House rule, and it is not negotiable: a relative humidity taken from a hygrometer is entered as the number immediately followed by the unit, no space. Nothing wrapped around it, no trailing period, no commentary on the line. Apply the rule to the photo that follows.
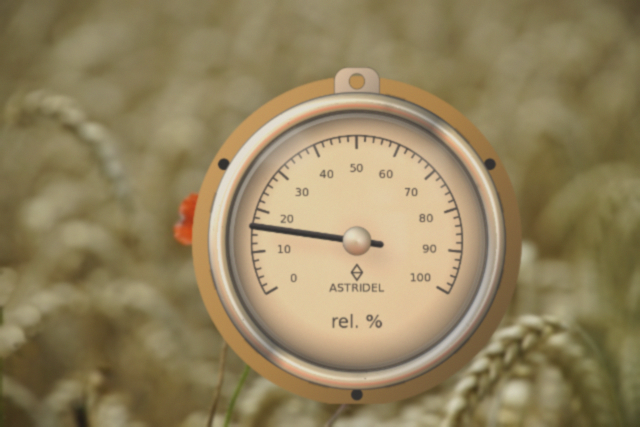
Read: 16%
